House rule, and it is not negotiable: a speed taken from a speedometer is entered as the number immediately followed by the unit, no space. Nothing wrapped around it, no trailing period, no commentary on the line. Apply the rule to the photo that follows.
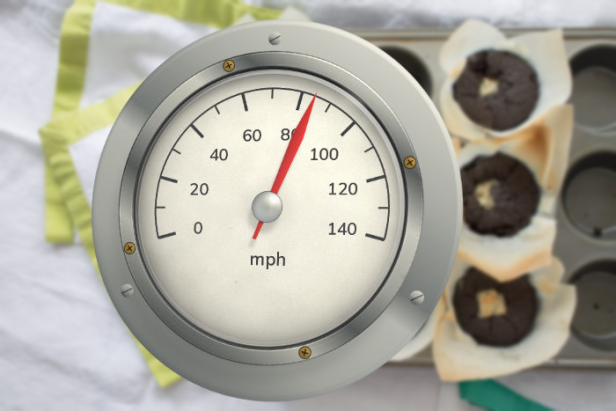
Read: 85mph
